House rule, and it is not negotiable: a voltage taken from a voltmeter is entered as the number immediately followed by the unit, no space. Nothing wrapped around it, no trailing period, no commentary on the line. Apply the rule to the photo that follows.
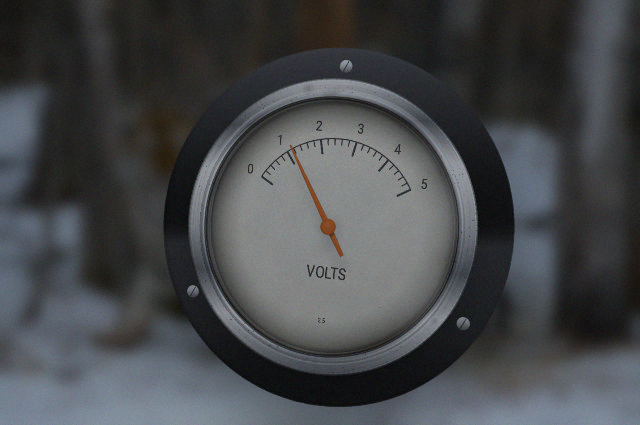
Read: 1.2V
